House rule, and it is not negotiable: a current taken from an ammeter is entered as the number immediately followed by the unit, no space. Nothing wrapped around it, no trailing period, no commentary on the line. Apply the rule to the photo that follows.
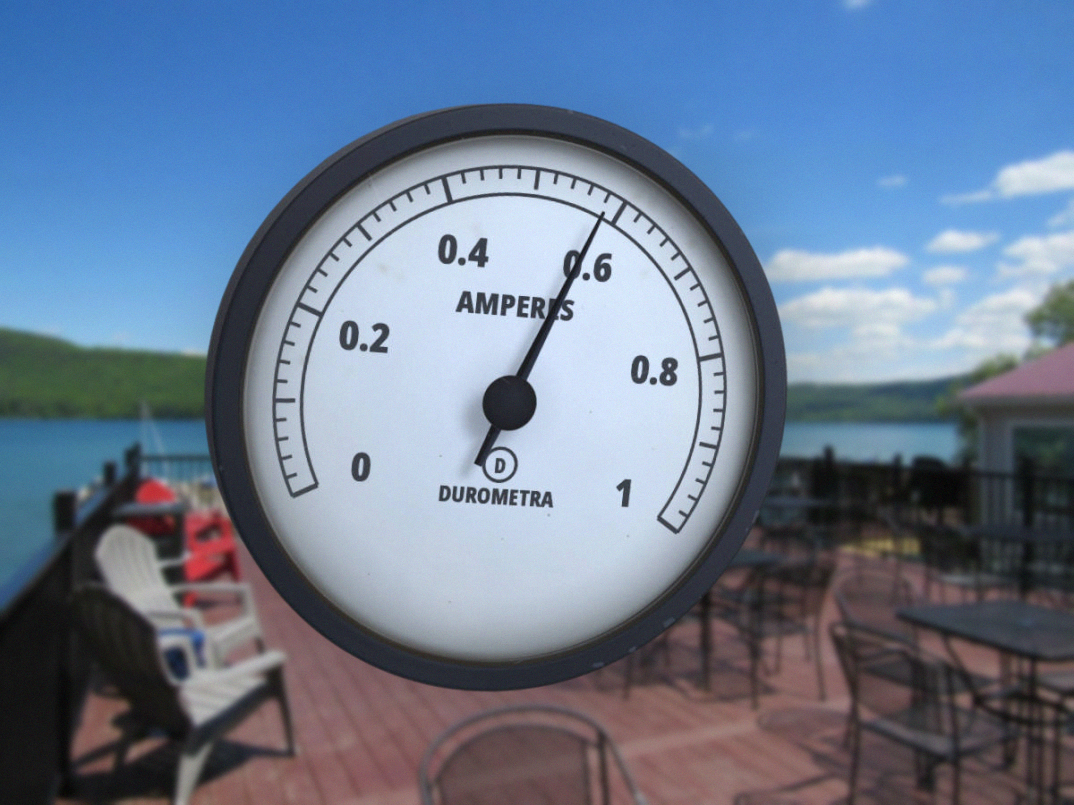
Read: 0.58A
